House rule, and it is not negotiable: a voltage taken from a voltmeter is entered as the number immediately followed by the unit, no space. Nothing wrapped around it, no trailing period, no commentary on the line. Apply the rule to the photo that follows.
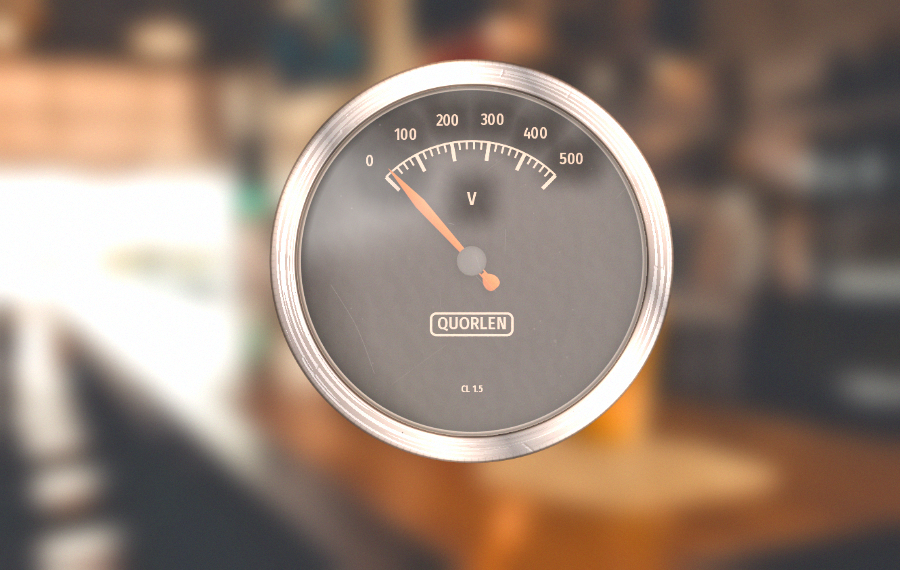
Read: 20V
